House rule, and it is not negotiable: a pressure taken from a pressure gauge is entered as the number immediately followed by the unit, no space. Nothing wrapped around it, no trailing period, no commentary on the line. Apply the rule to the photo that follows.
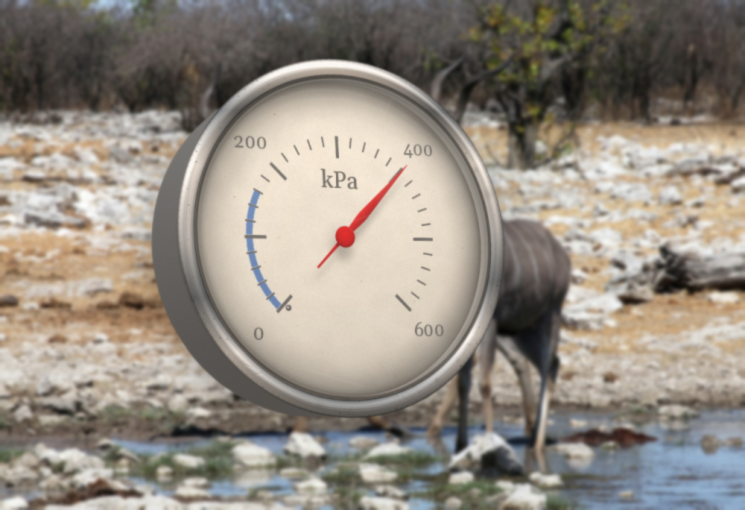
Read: 400kPa
